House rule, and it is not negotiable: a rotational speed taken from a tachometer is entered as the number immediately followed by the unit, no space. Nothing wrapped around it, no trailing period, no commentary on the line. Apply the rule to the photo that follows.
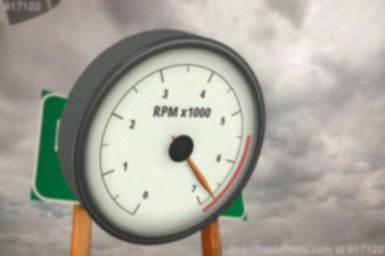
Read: 6750rpm
